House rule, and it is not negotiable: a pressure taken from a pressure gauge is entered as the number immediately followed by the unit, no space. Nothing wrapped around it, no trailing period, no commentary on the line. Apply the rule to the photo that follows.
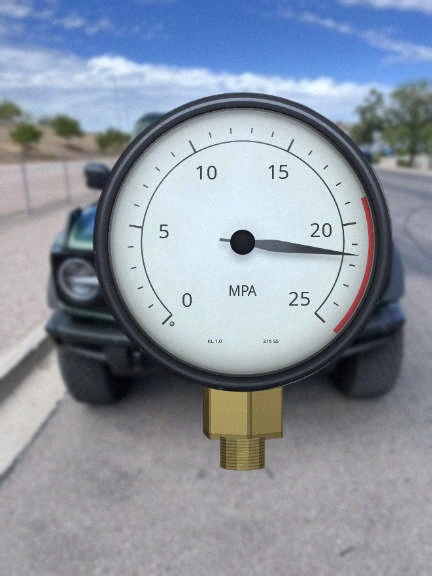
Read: 21.5MPa
